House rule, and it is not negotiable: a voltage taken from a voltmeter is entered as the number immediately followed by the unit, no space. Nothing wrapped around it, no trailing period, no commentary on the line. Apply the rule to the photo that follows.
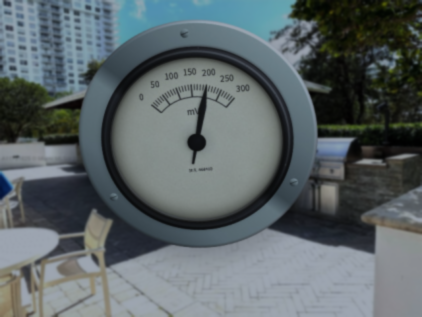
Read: 200mV
